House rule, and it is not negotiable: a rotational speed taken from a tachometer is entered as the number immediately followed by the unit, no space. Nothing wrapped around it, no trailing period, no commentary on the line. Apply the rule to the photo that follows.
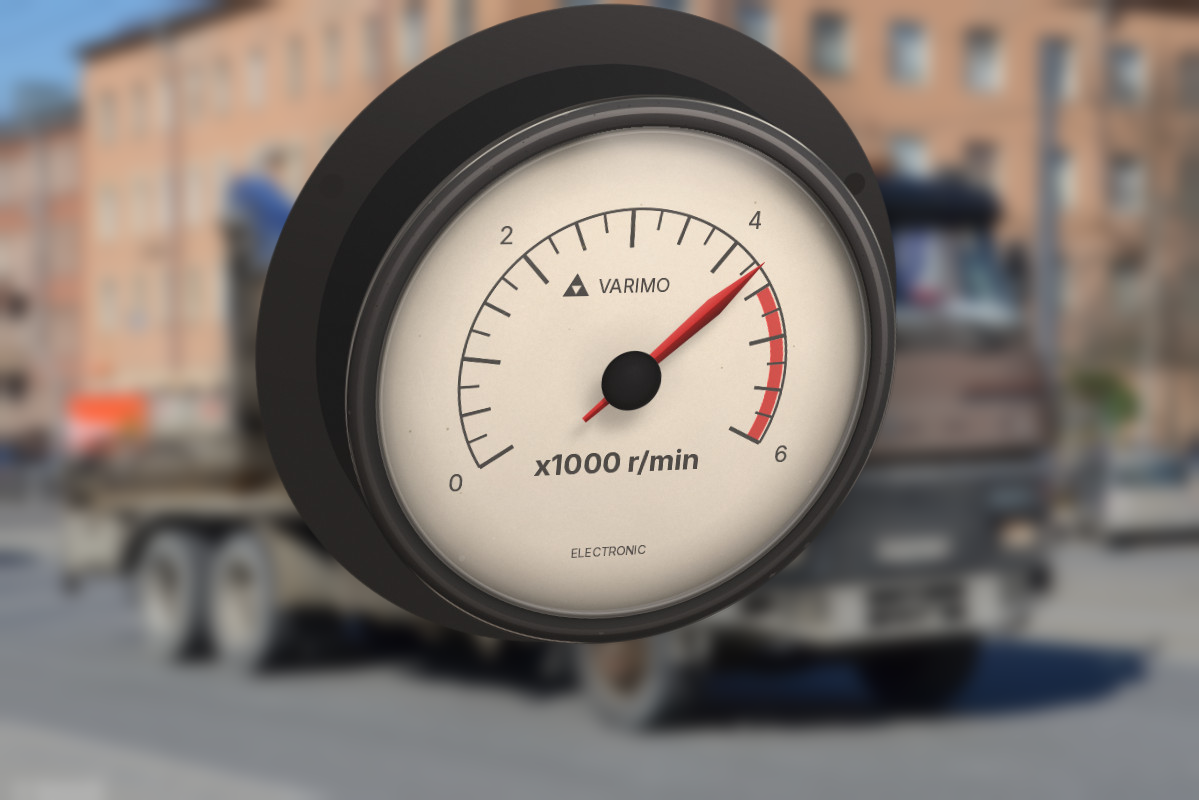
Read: 4250rpm
